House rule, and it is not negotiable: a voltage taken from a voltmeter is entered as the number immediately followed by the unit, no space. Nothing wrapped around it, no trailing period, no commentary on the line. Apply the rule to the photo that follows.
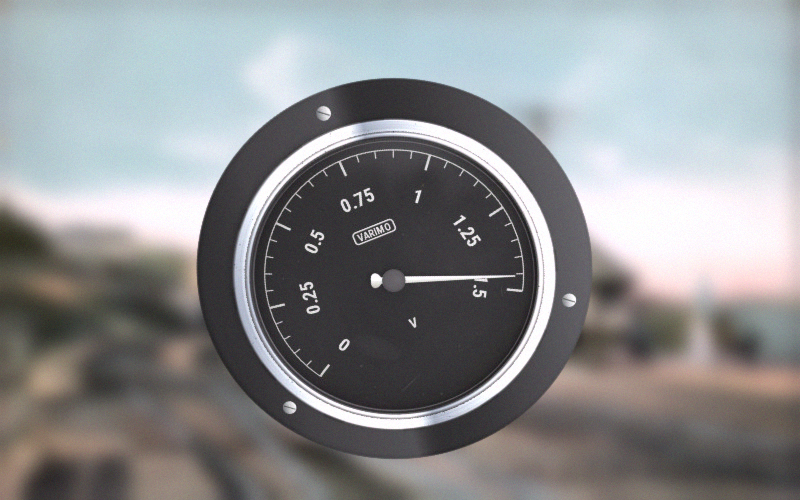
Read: 1.45V
